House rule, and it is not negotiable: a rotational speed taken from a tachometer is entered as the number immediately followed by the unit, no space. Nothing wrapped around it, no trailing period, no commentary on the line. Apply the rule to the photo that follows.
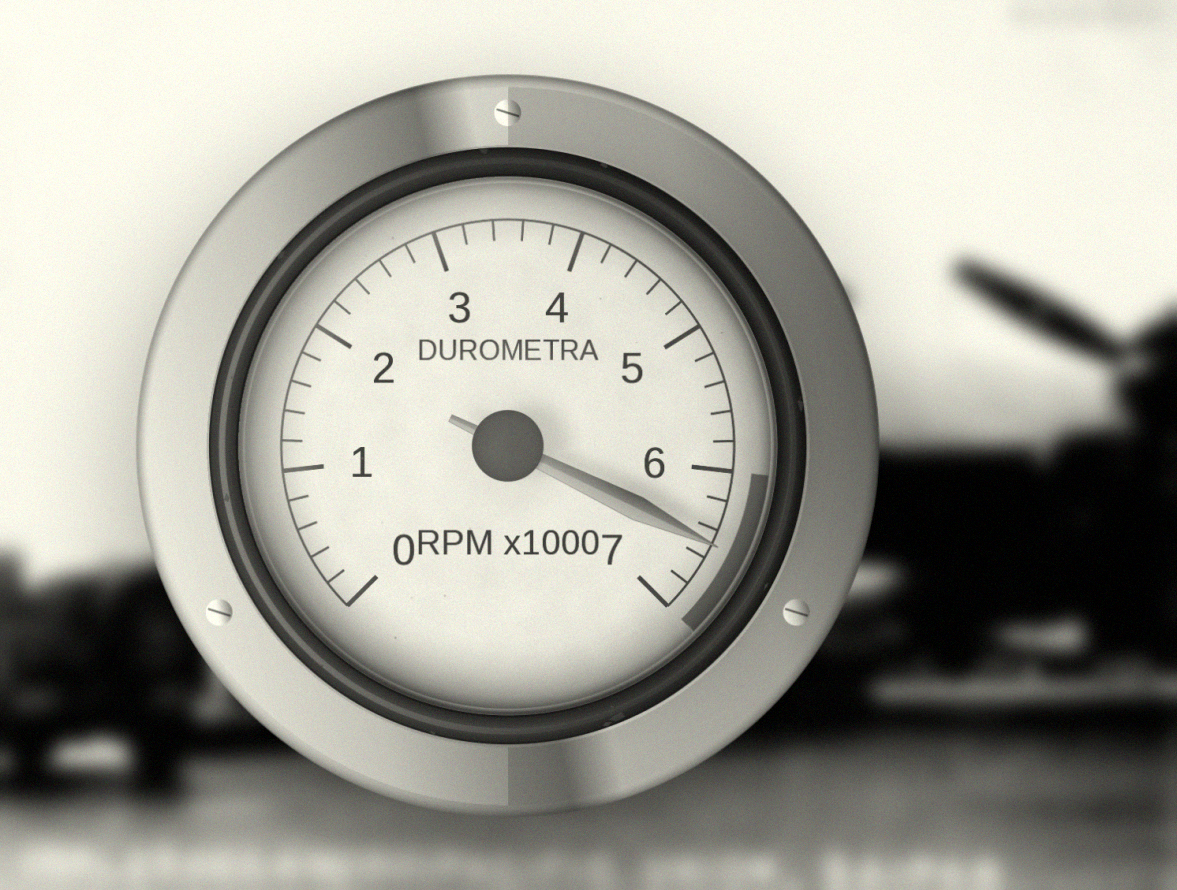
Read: 6500rpm
